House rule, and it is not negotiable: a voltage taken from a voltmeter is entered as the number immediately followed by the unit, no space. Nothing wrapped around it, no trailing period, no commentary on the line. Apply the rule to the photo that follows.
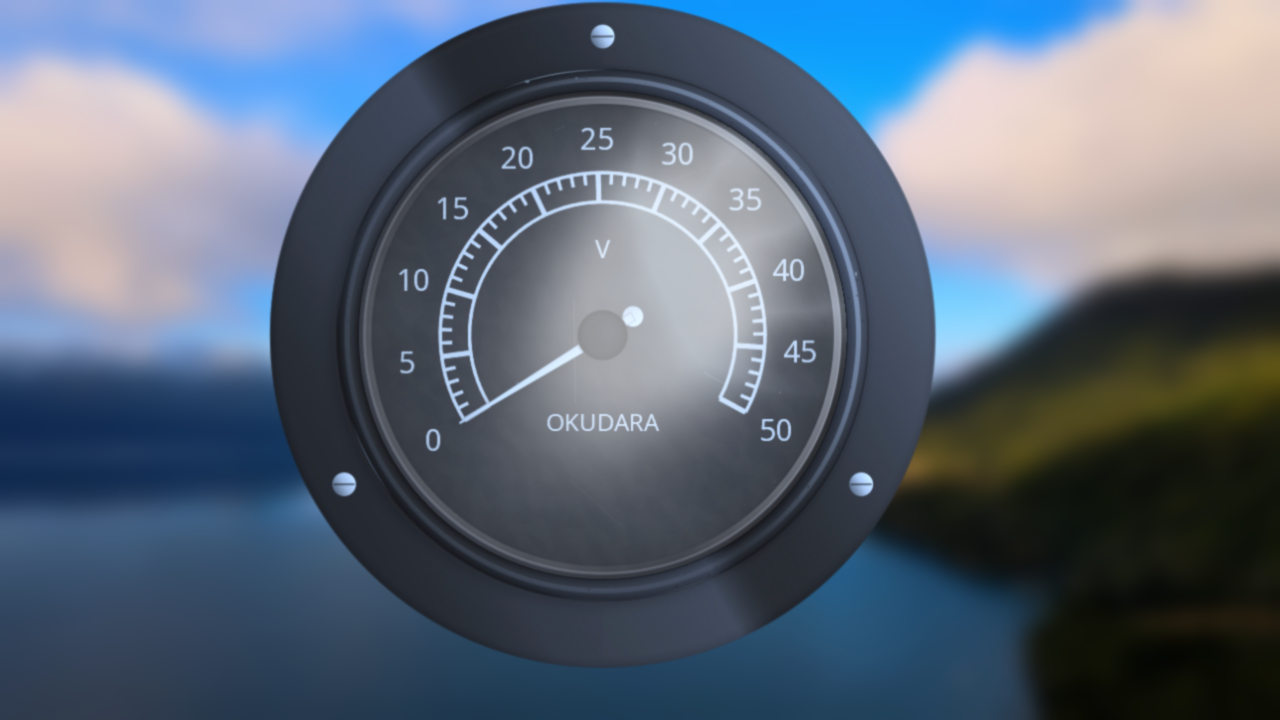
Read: 0V
